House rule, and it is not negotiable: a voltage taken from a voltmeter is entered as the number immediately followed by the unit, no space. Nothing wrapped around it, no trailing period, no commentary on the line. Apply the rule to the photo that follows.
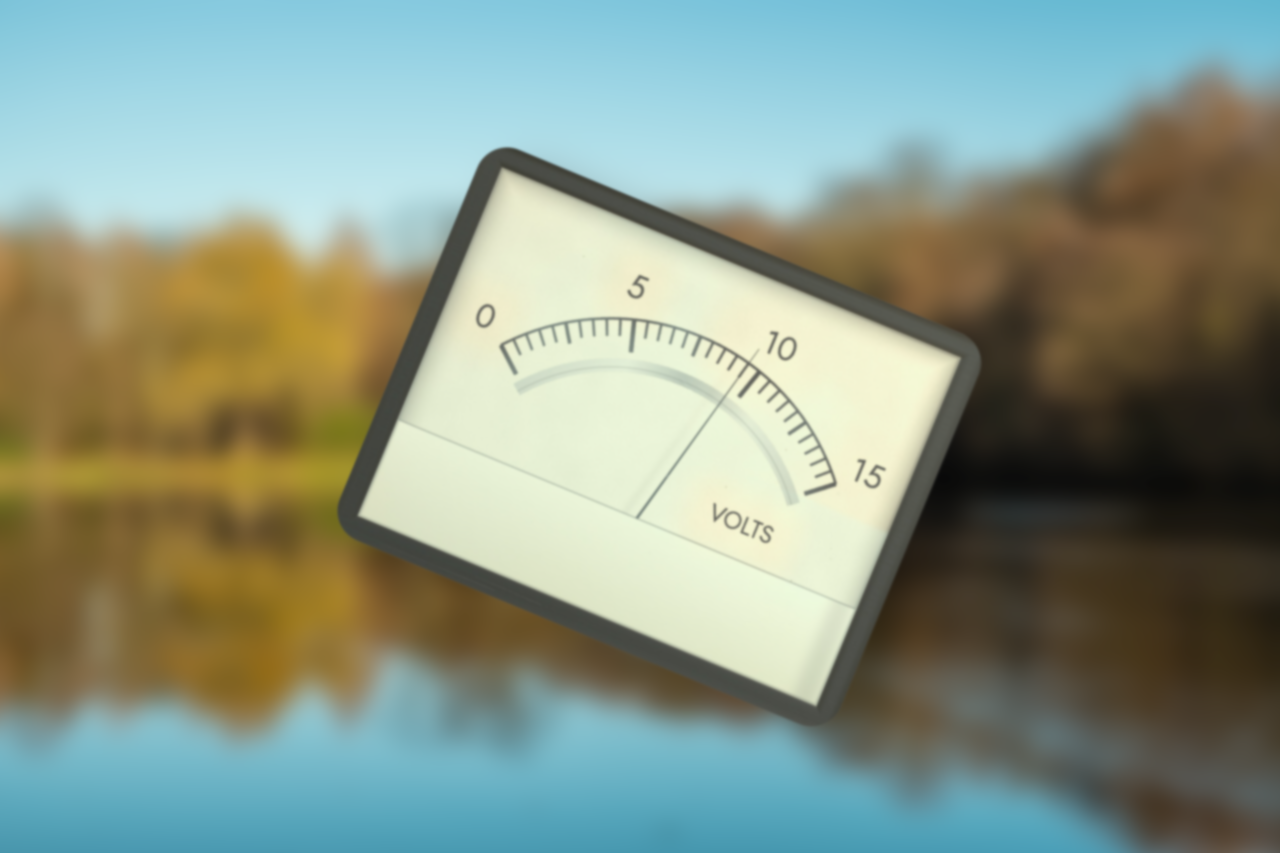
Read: 9.5V
